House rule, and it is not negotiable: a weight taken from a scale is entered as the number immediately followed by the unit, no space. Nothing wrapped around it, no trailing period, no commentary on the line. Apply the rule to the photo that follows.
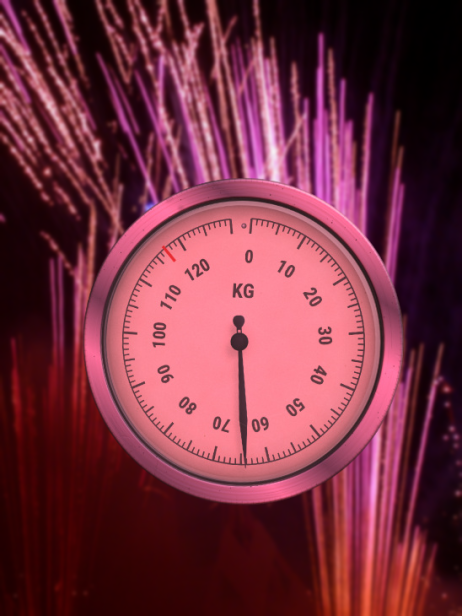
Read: 64kg
